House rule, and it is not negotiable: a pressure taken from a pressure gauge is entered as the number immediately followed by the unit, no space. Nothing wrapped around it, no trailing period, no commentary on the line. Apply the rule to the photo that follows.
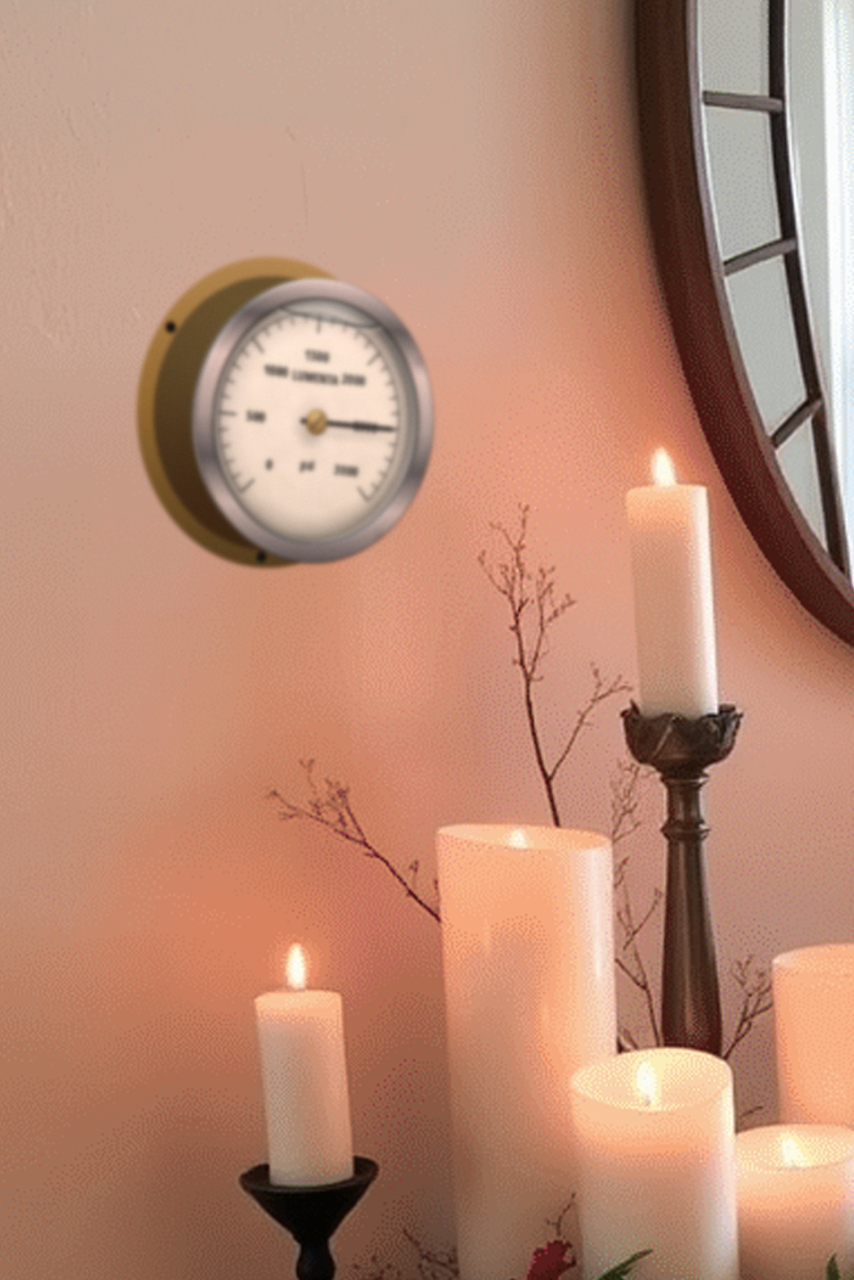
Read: 2500psi
